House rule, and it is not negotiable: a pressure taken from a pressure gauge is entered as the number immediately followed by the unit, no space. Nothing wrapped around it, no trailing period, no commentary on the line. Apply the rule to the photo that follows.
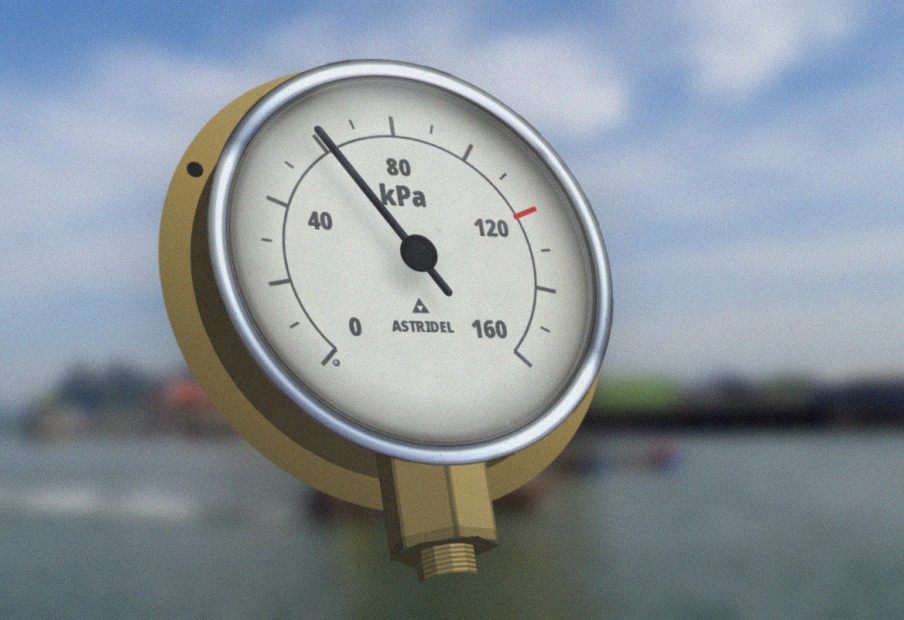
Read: 60kPa
